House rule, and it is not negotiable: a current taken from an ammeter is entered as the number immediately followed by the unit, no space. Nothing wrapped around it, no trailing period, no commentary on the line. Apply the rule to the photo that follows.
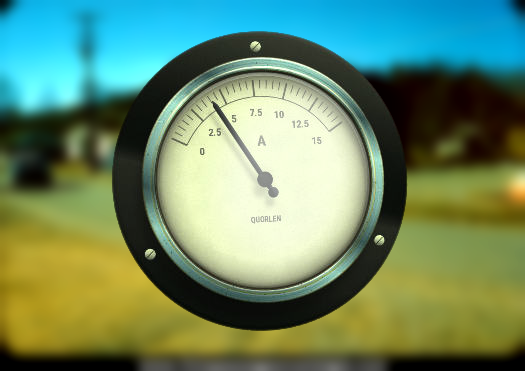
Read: 4A
